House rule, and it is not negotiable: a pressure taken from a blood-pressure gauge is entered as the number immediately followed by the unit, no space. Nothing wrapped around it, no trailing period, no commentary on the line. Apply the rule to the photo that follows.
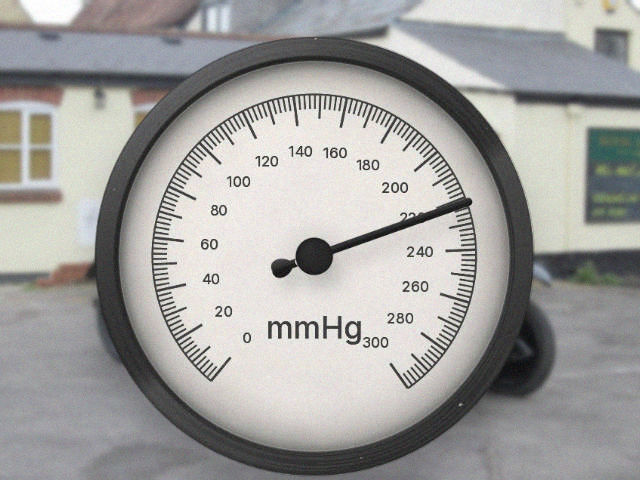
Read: 222mmHg
